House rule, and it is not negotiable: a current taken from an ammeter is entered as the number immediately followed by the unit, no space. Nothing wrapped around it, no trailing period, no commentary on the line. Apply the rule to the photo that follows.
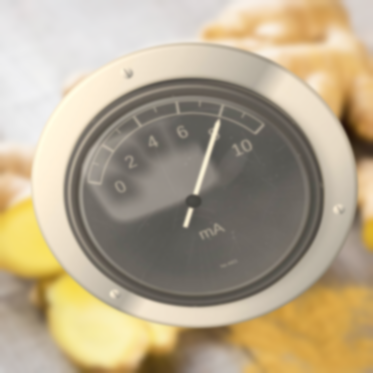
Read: 8mA
